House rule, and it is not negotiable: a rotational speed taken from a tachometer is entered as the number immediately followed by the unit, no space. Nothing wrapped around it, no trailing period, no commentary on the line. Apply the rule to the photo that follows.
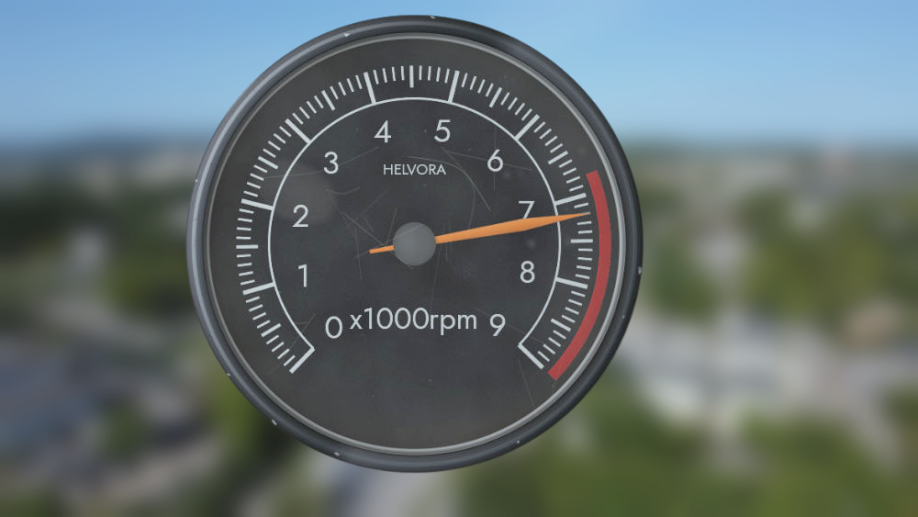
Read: 7200rpm
